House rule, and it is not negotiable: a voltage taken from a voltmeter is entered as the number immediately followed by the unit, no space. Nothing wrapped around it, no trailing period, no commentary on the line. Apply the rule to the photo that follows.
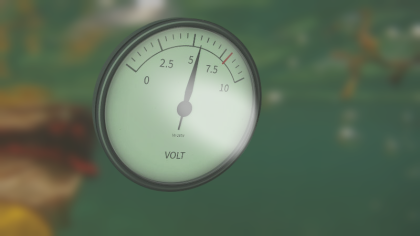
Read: 5.5V
